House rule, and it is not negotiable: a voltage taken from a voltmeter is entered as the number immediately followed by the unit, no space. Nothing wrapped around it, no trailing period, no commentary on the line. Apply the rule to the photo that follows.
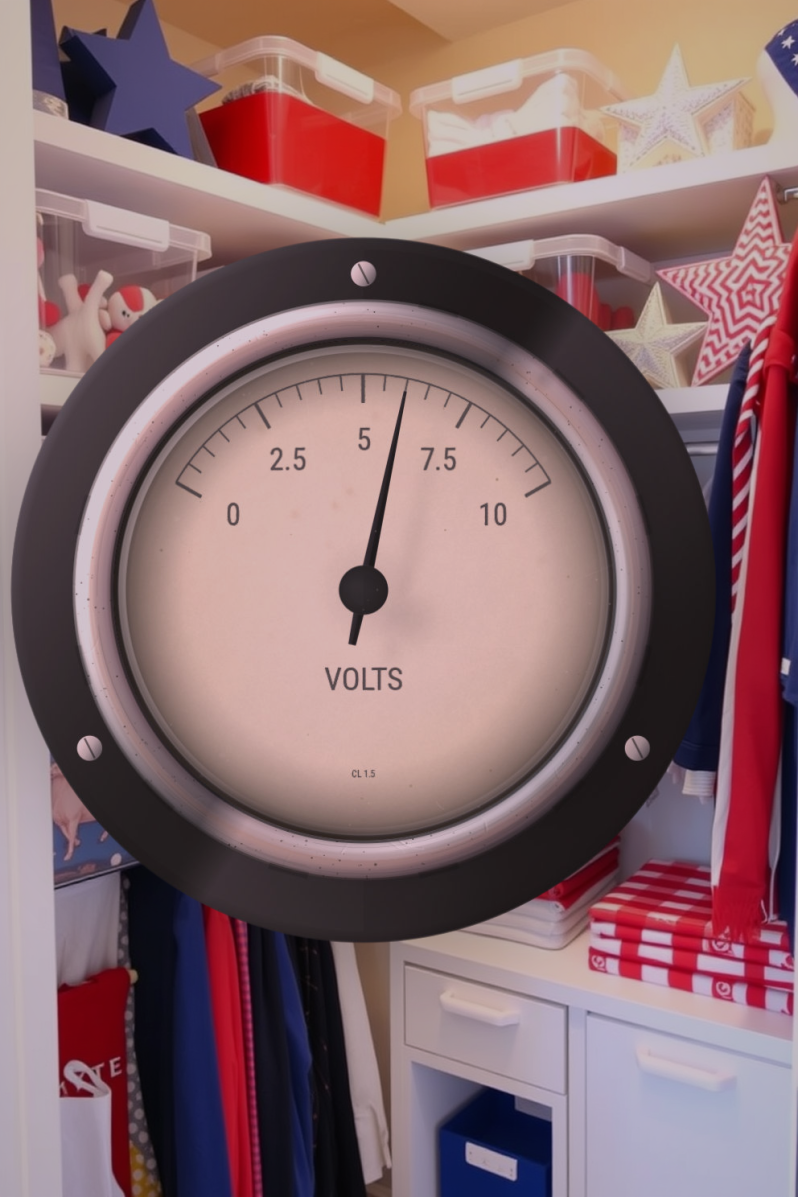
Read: 6V
